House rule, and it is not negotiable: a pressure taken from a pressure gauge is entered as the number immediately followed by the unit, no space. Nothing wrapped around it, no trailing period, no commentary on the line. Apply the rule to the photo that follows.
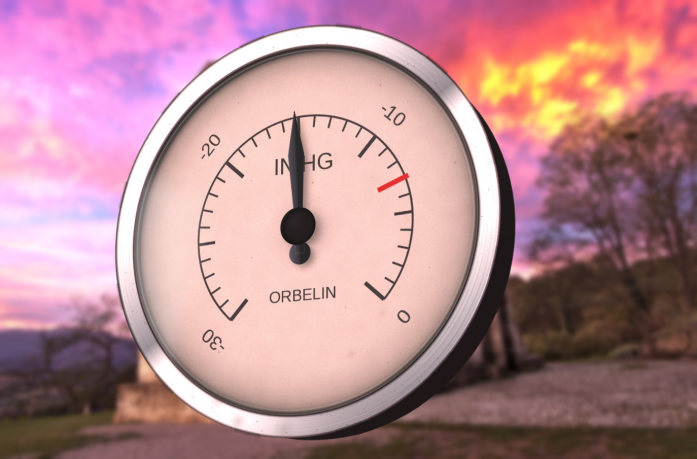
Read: -15inHg
